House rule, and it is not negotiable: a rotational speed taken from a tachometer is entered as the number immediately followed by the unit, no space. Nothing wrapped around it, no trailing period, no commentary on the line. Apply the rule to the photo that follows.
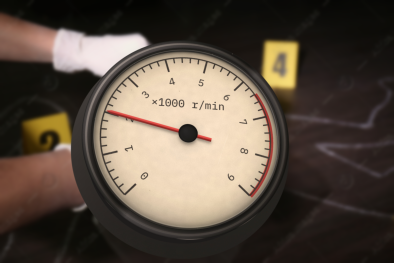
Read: 2000rpm
